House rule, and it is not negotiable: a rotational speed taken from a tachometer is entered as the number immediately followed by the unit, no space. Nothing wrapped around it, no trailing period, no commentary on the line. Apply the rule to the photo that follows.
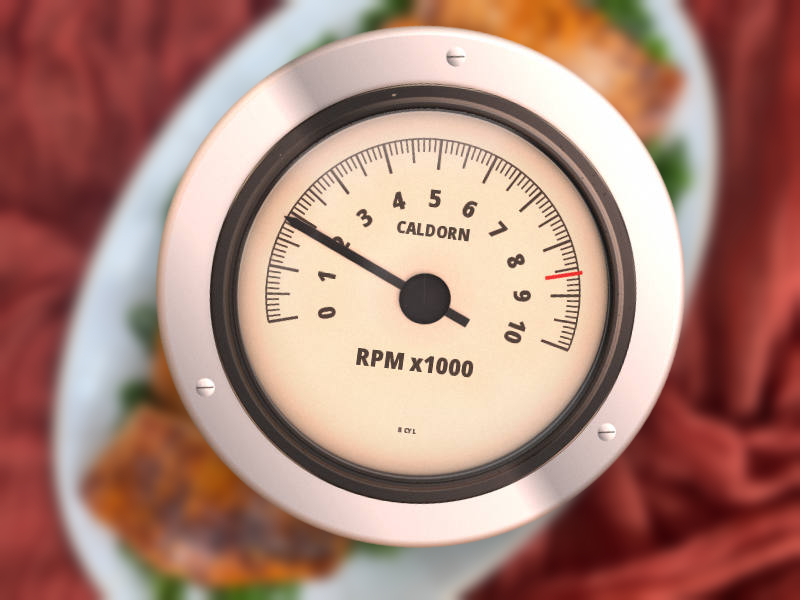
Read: 1900rpm
